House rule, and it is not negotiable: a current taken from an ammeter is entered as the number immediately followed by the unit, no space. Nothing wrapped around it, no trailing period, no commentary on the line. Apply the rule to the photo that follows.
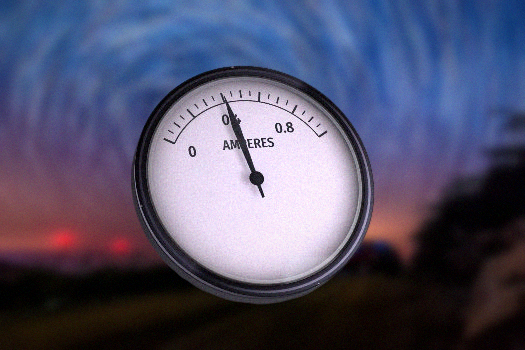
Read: 0.4A
